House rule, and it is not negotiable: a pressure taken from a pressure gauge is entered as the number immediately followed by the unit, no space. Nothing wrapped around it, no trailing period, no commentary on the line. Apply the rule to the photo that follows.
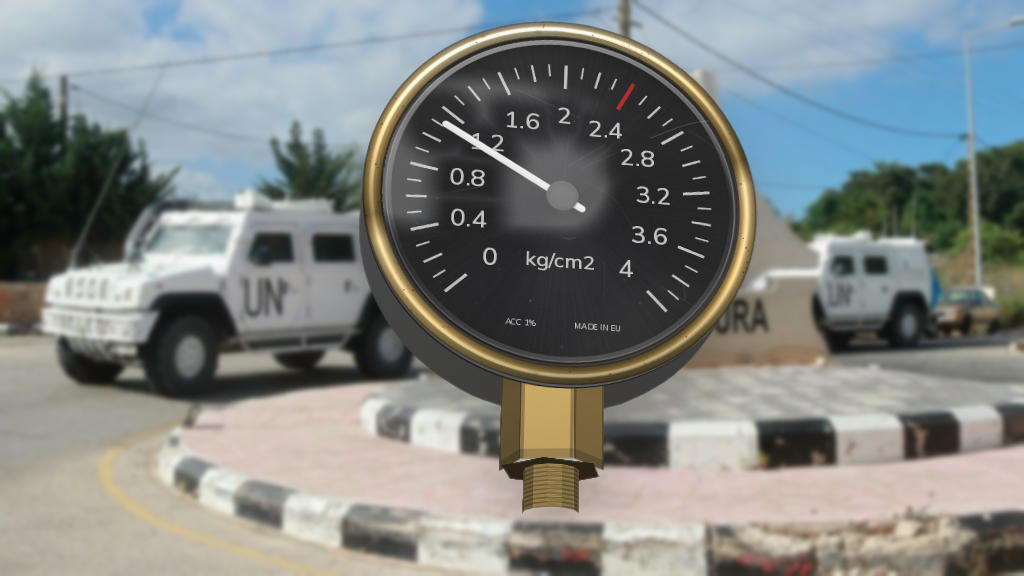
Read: 1.1kg/cm²
